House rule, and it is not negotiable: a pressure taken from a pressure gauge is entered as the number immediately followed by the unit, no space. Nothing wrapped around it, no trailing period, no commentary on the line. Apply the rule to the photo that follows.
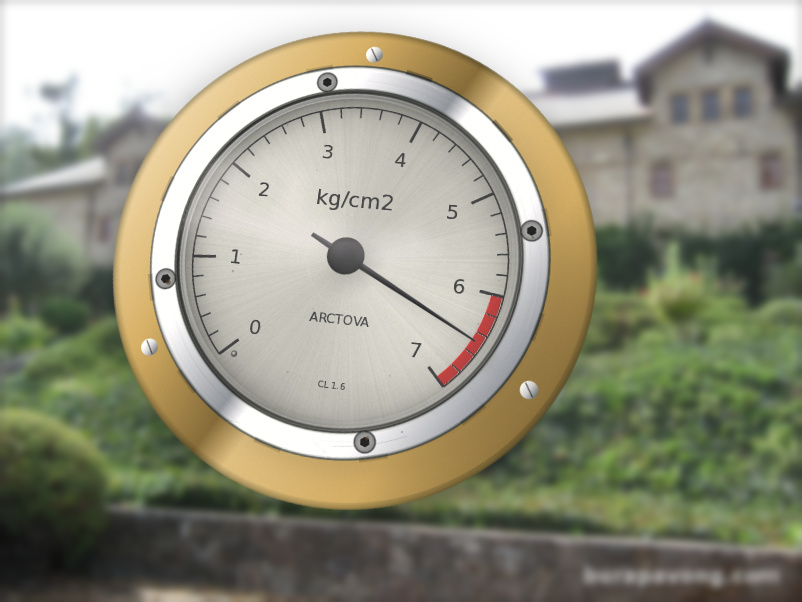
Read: 6.5kg/cm²
